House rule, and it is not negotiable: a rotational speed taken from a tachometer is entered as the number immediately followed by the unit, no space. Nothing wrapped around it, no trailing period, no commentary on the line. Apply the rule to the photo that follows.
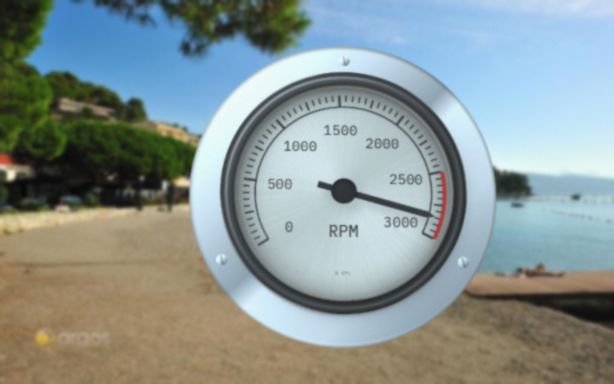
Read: 2850rpm
